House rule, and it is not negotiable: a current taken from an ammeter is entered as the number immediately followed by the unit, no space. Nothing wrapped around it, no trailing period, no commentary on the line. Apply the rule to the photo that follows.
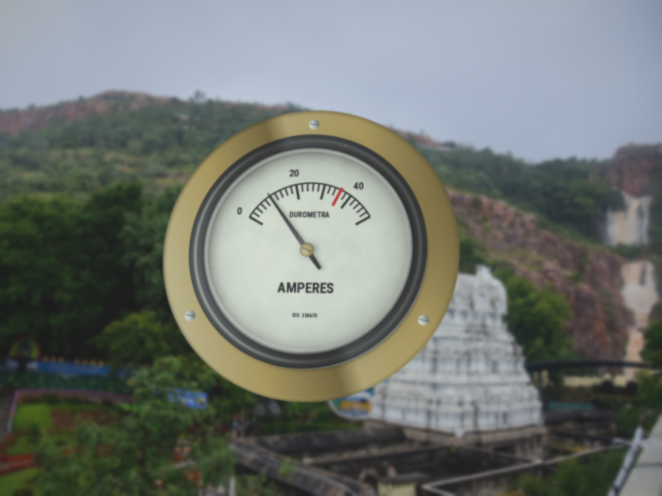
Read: 10A
